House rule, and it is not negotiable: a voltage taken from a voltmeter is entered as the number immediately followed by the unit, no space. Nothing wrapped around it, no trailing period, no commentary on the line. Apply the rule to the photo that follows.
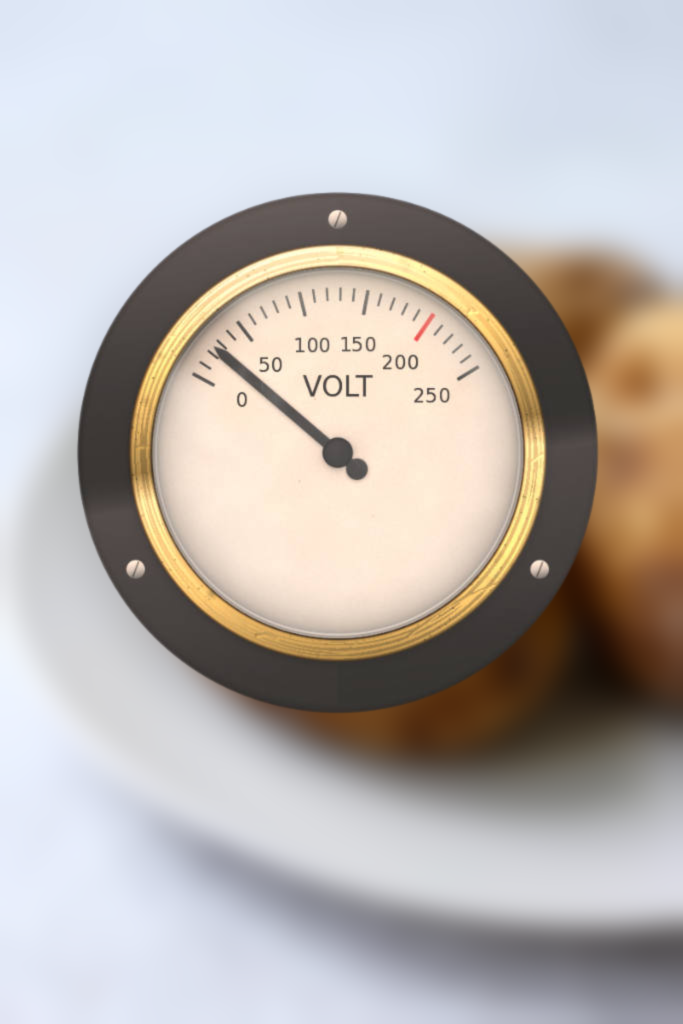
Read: 25V
